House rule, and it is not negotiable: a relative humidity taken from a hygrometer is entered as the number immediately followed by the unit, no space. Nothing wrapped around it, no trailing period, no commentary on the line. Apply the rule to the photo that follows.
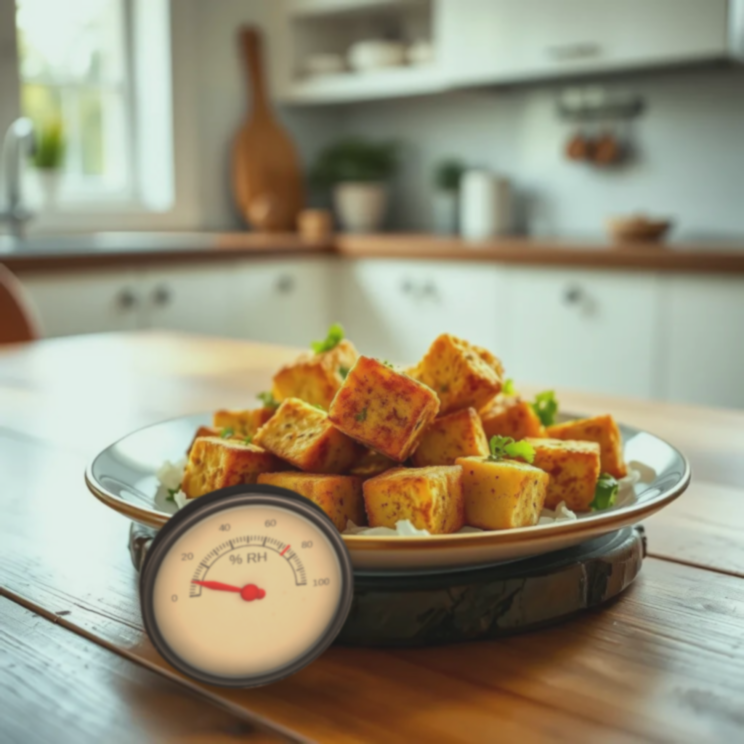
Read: 10%
